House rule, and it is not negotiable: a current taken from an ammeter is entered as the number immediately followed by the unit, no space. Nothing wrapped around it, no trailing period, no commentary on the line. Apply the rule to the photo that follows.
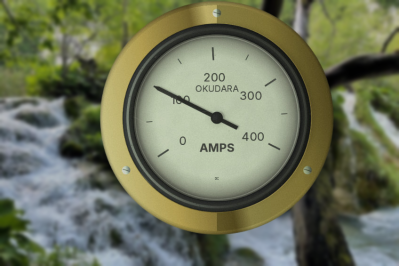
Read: 100A
